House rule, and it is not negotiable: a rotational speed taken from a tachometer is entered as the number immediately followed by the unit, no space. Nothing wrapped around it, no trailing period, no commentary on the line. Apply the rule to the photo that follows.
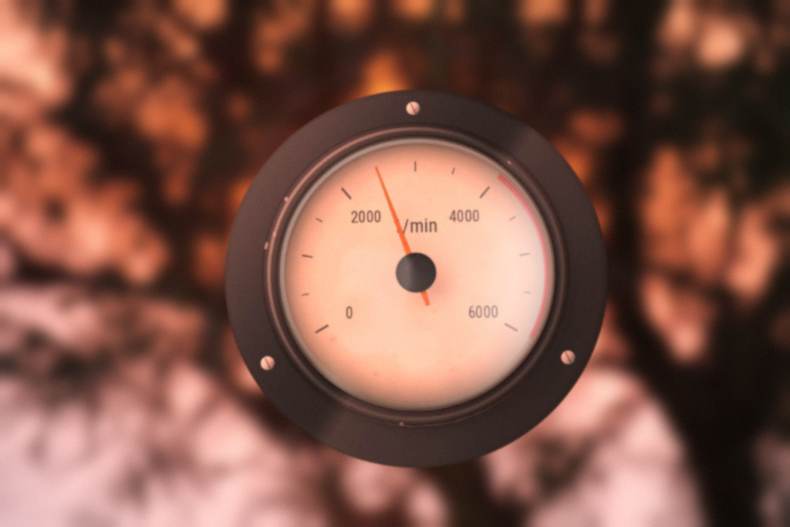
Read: 2500rpm
